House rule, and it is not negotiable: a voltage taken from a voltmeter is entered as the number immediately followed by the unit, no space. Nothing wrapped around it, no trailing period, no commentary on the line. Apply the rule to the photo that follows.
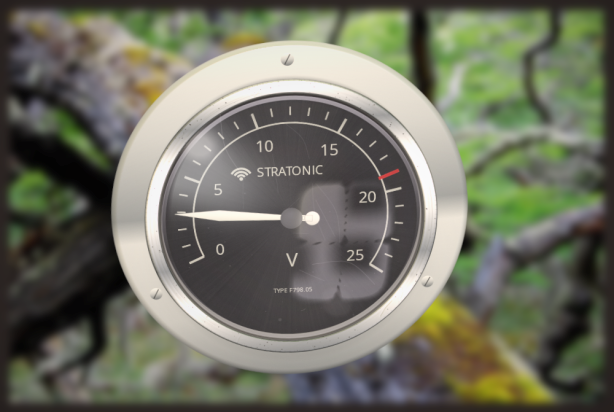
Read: 3V
